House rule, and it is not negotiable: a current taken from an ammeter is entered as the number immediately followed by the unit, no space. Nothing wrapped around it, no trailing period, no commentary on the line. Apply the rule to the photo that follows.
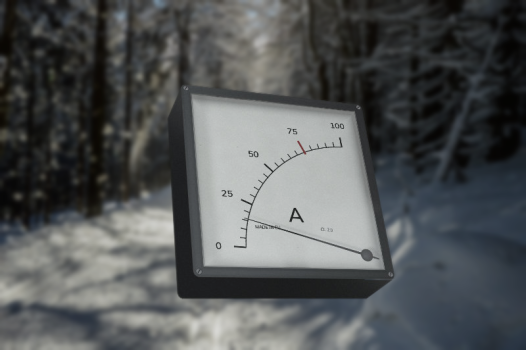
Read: 15A
